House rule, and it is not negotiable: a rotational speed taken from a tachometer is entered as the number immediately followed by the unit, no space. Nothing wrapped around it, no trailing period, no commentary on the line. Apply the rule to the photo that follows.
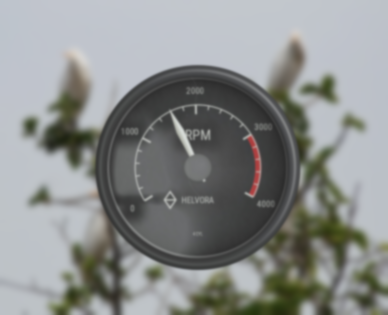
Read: 1600rpm
